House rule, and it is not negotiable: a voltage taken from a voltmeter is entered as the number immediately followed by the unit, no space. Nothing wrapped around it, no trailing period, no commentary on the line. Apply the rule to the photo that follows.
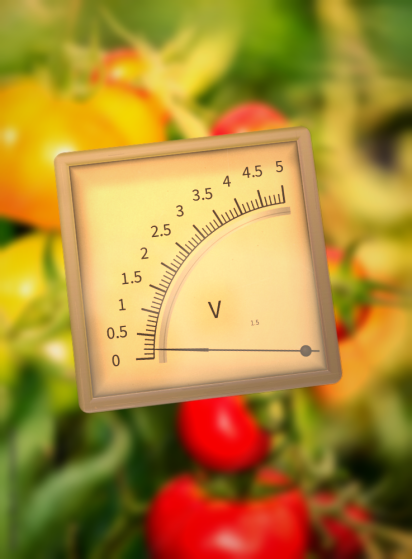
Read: 0.2V
